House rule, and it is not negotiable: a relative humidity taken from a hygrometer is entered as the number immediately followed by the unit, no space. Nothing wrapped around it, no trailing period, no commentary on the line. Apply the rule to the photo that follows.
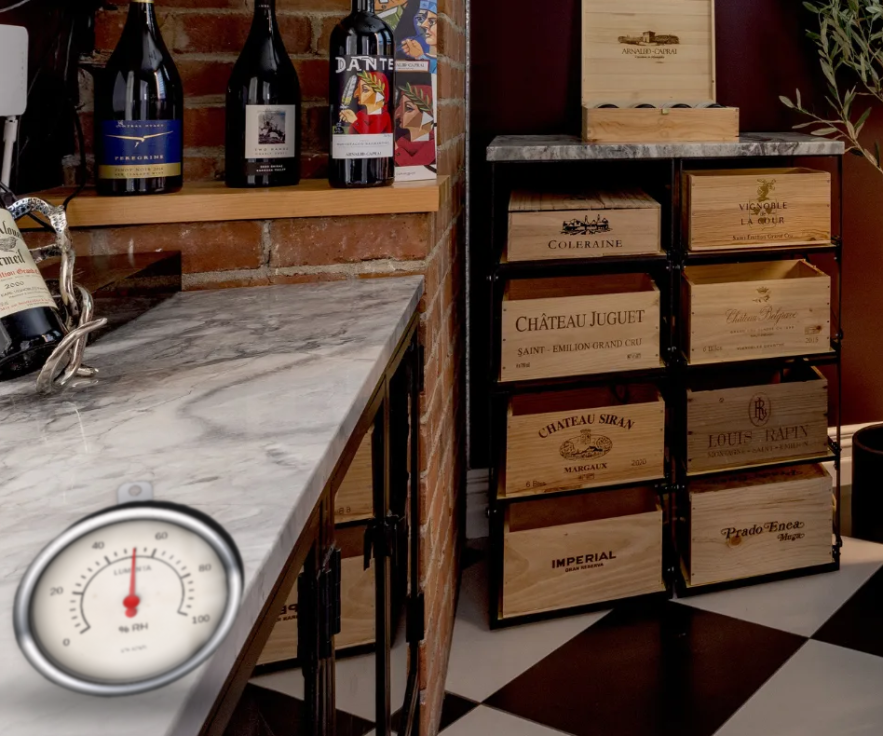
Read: 52%
